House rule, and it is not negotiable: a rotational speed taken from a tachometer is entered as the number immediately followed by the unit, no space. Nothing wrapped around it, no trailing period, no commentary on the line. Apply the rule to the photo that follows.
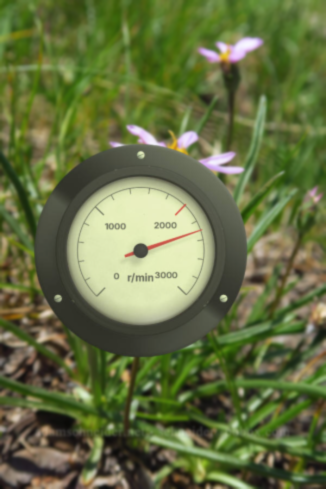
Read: 2300rpm
